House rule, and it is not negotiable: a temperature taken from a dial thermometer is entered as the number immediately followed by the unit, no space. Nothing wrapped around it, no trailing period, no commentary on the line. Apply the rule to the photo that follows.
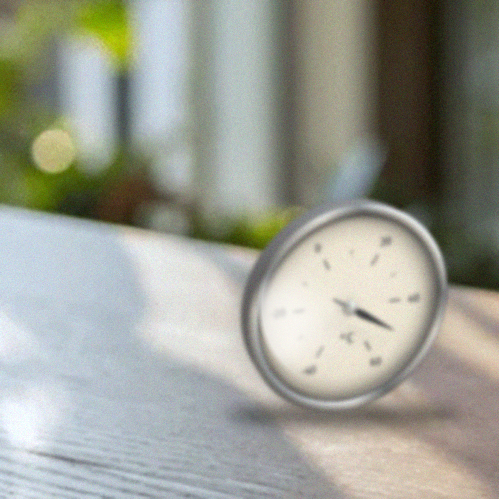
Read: 50°C
